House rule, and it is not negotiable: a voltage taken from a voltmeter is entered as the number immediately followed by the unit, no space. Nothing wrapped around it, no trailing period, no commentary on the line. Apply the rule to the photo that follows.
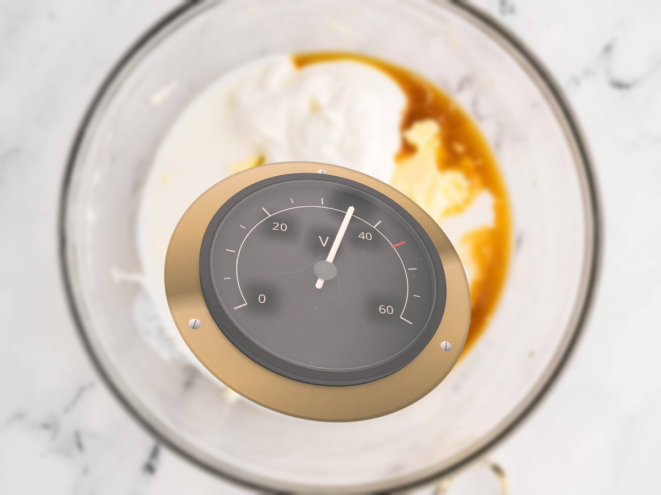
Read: 35V
